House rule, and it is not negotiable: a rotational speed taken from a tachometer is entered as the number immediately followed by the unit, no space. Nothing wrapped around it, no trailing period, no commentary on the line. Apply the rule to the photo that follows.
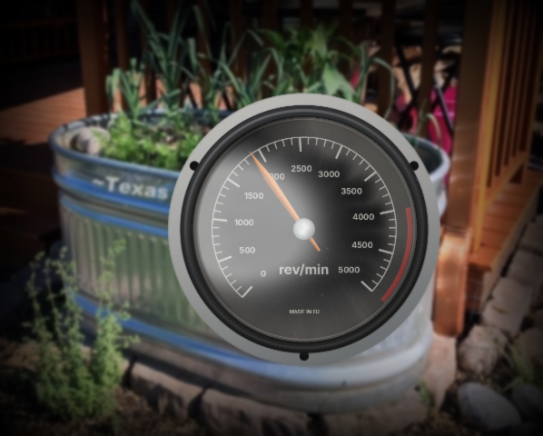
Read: 1900rpm
